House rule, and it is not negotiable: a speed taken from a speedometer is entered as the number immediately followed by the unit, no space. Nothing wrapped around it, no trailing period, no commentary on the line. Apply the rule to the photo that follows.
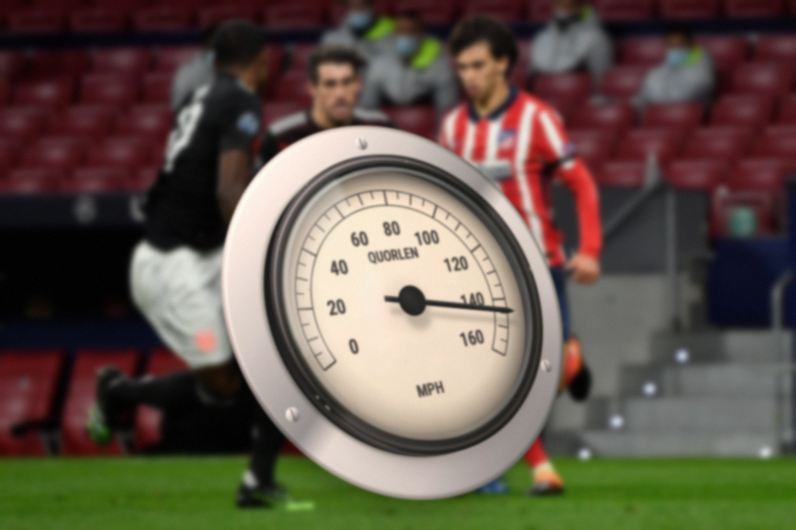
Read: 145mph
